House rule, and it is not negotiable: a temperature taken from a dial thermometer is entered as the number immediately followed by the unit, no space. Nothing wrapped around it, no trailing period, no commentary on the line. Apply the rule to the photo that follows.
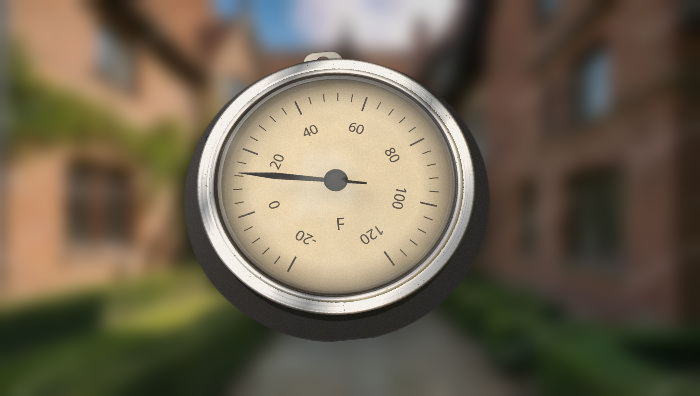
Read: 12°F
